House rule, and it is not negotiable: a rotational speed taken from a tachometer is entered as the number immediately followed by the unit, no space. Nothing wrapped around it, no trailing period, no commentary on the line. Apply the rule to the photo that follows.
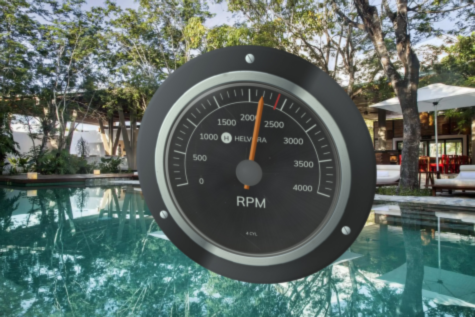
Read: 2200rpm
